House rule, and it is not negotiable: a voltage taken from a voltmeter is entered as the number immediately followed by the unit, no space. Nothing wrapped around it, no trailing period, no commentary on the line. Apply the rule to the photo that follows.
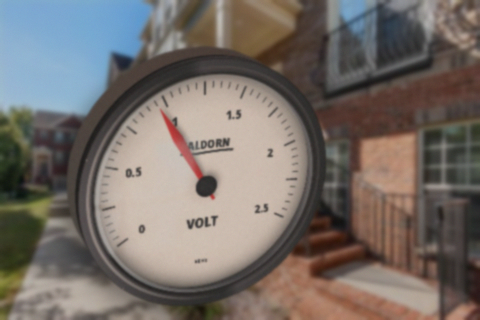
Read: 0.95V
